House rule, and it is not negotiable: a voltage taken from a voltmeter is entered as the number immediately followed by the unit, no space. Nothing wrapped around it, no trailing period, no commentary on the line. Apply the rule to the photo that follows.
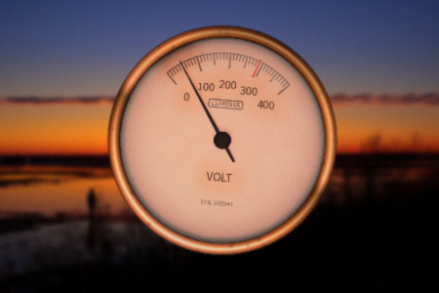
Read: 50V
